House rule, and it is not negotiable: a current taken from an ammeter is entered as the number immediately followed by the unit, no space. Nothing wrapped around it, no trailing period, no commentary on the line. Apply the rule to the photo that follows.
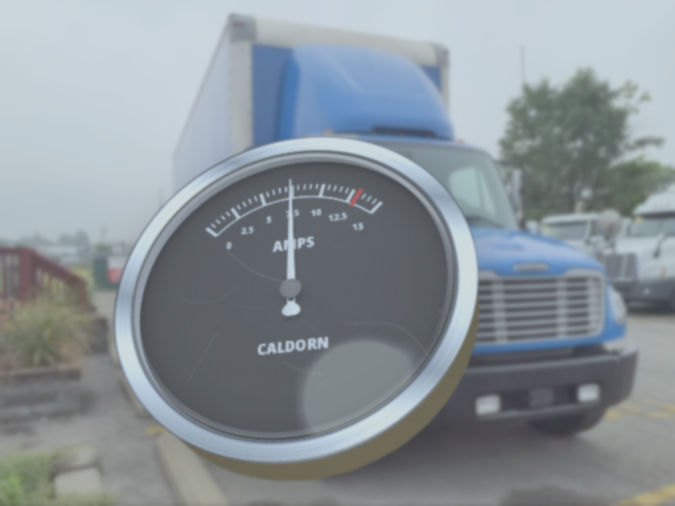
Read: 7.5A
